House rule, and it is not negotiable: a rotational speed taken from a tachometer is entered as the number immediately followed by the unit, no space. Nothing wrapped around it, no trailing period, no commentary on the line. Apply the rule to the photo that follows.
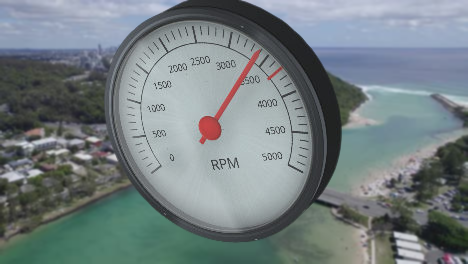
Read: 3400rpm
